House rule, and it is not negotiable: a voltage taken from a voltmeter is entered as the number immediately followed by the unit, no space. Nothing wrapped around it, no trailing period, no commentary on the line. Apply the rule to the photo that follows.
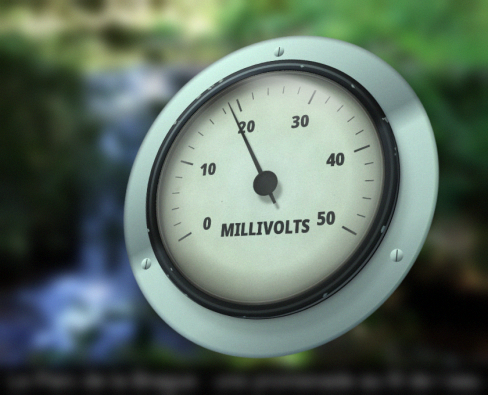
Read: 19mV
